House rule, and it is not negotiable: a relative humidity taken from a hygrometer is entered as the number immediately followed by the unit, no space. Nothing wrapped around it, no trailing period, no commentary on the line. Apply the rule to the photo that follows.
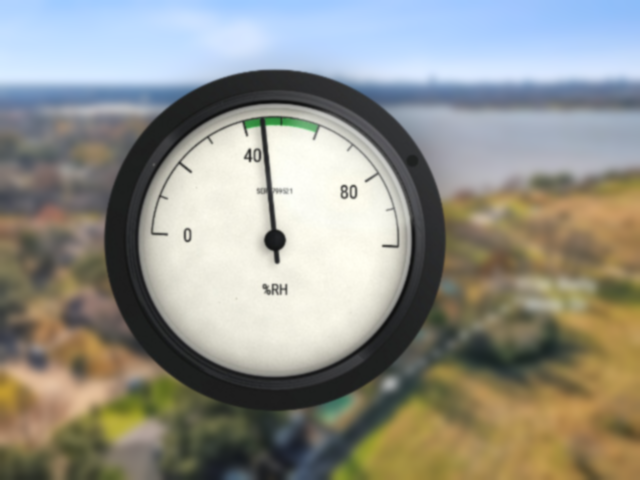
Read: 45%
